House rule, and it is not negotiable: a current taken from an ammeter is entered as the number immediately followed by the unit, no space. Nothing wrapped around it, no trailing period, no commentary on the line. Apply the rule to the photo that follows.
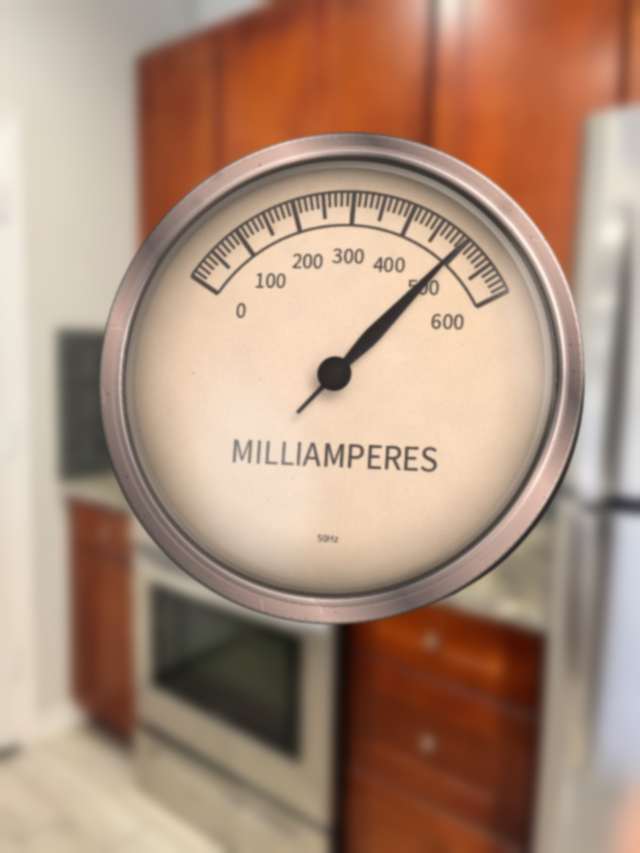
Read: 500mA
